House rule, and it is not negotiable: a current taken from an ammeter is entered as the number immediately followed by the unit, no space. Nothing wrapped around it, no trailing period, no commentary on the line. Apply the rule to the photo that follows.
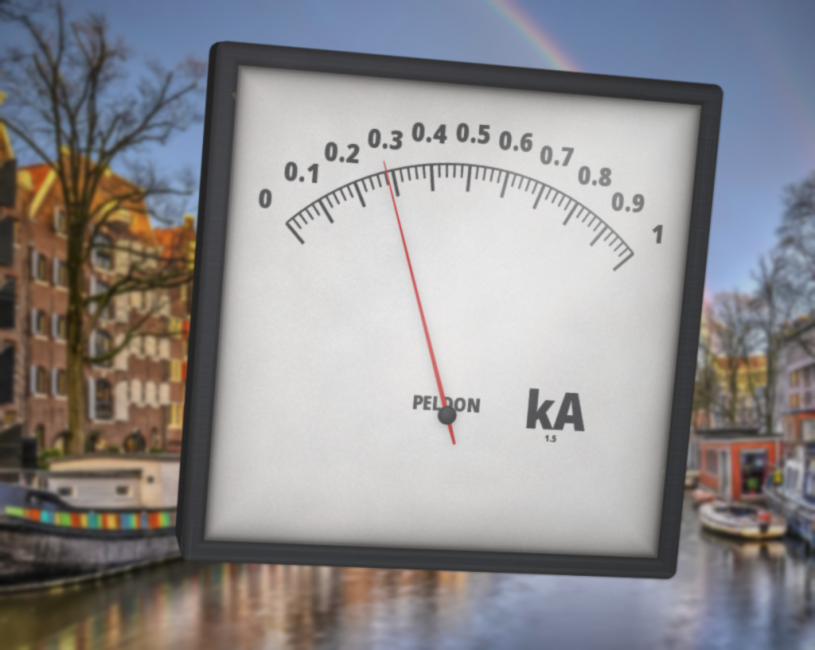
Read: 0.28kA
